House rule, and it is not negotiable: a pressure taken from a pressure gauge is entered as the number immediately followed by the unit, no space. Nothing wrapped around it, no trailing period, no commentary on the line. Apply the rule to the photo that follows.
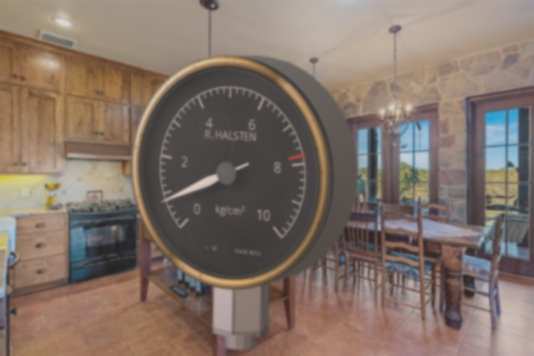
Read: 0.8kg/cm²
